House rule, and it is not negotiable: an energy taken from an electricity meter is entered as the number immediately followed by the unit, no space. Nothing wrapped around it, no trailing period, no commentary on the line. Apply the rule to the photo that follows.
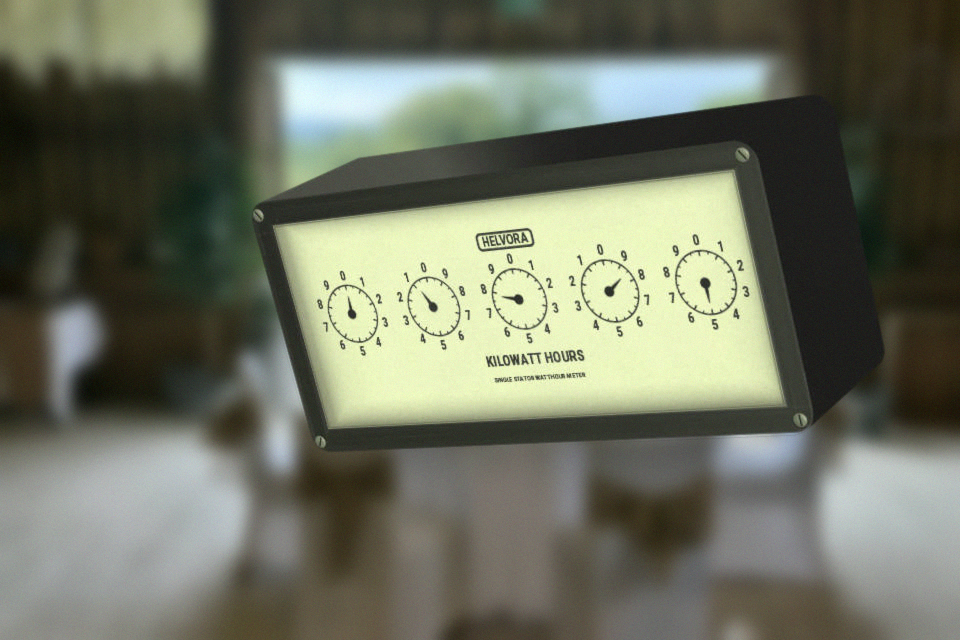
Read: 785kWh
